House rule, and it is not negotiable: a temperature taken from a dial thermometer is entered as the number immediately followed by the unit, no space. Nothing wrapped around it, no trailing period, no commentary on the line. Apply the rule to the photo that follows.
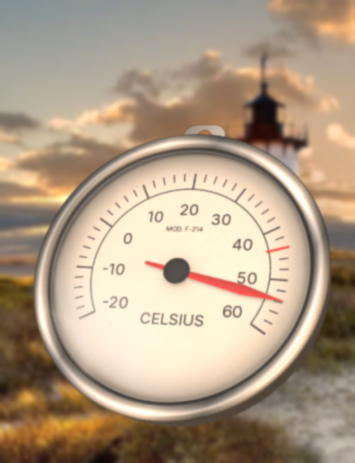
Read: 54°C
